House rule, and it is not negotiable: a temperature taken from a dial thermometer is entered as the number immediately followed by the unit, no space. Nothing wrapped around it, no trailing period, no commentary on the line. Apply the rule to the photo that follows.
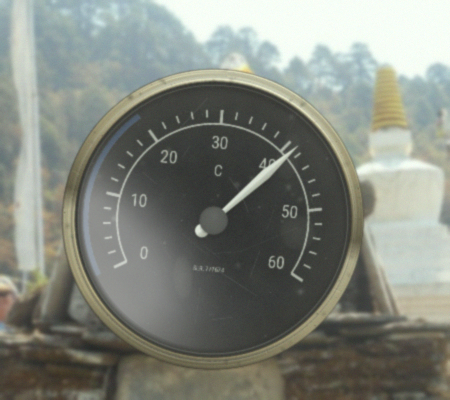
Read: 41°C
